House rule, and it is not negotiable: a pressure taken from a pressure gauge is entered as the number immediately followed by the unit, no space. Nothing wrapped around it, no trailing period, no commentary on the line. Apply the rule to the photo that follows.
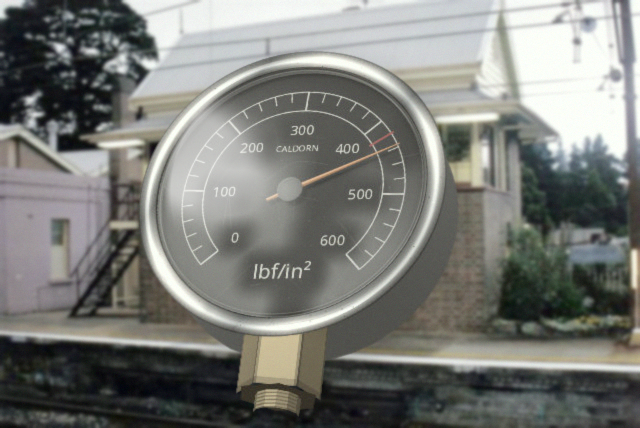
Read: 440psi
